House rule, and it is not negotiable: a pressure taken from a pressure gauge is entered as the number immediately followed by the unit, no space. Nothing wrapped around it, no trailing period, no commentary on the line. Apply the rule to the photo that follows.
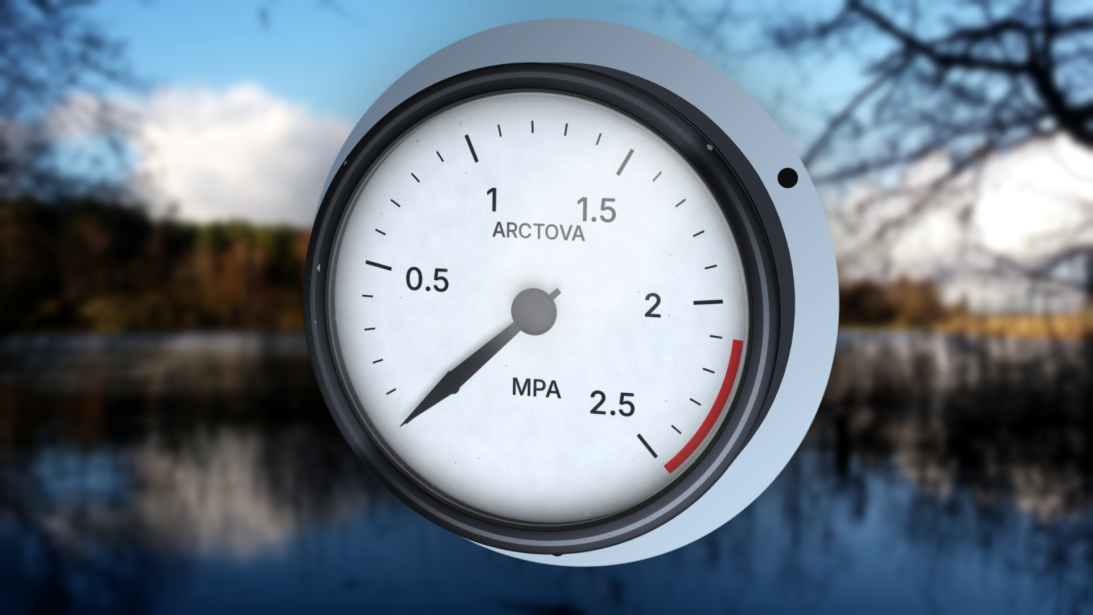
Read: 0MPa
